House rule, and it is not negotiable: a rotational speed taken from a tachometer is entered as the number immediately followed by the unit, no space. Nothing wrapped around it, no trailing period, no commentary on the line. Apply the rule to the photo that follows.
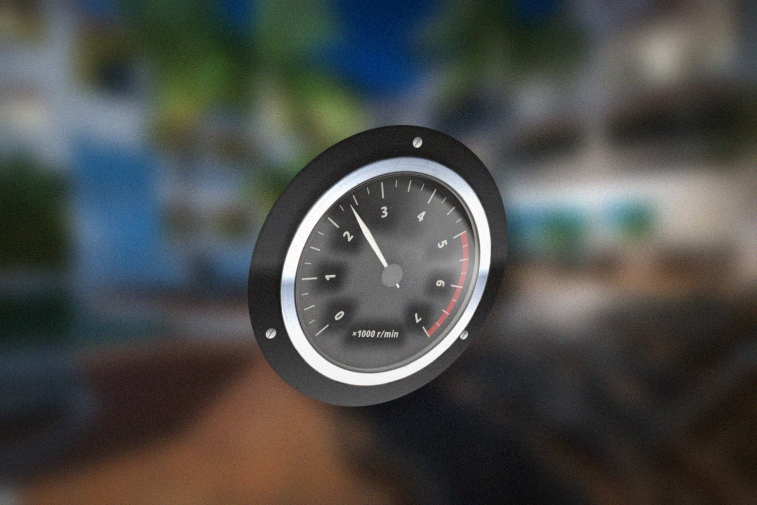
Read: 2375rpm
